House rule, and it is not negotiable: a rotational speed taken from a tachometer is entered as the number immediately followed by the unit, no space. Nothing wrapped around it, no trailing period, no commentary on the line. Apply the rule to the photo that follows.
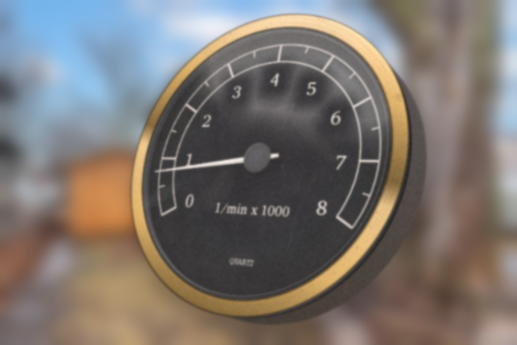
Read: 750rpm
